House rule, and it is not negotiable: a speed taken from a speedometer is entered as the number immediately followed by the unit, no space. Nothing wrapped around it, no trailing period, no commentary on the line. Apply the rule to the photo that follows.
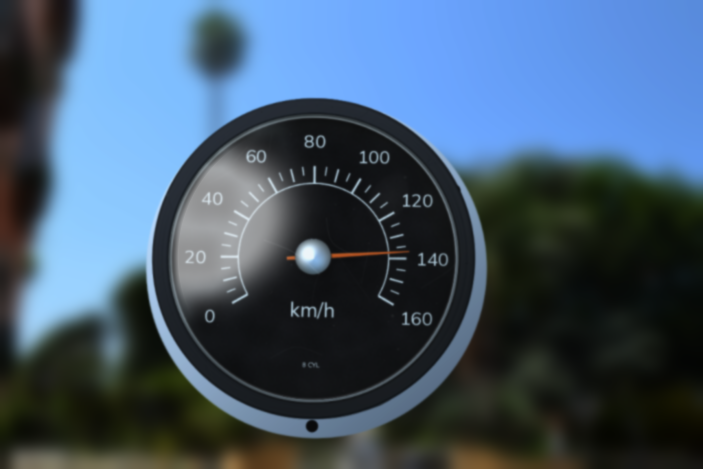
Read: 137.5km/h
